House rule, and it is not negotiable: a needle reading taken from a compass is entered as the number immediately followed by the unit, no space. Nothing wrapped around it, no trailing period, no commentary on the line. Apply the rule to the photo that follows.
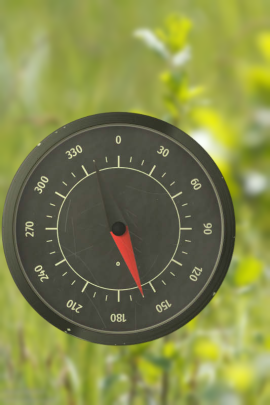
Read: 160°
